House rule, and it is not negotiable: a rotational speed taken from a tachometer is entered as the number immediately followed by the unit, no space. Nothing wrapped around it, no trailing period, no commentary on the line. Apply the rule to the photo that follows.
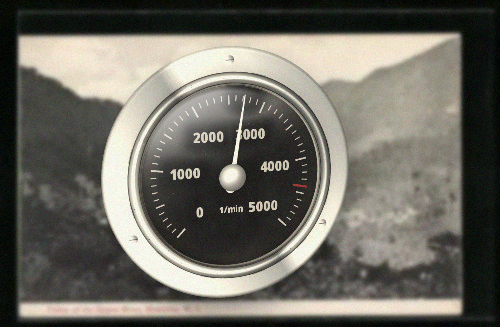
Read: 2700rpm
